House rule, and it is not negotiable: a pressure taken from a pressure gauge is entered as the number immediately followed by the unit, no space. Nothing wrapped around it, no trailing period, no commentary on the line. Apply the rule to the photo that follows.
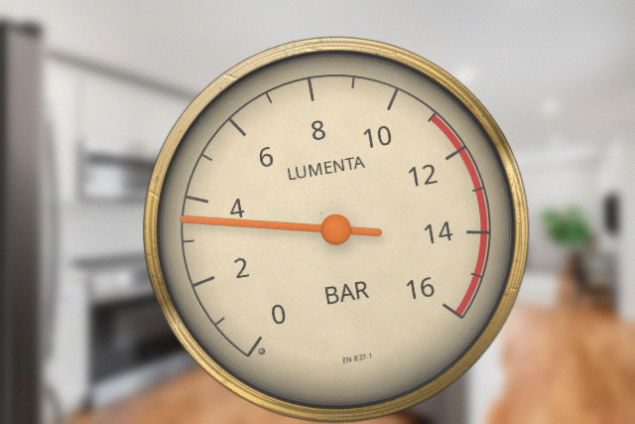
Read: 3.5bar
